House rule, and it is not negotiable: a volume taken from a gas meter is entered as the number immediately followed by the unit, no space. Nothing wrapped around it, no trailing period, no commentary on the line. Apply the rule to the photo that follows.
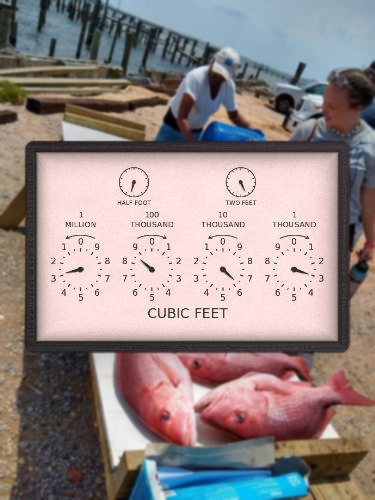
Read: 286300ft³
